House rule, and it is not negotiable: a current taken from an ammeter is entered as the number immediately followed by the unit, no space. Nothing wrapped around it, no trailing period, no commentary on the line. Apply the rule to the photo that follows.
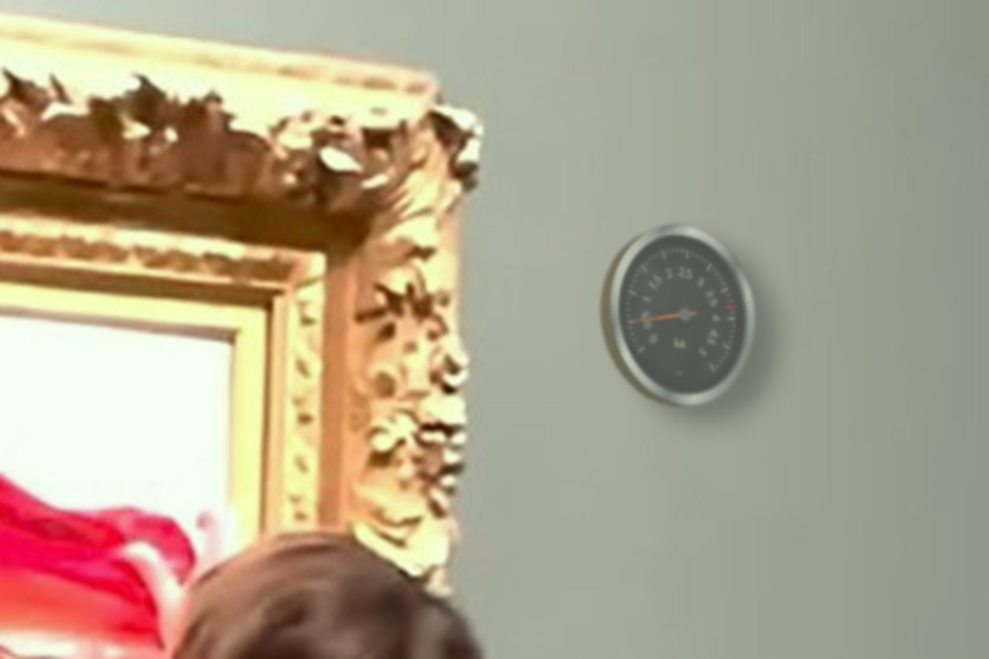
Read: 0.5kA
